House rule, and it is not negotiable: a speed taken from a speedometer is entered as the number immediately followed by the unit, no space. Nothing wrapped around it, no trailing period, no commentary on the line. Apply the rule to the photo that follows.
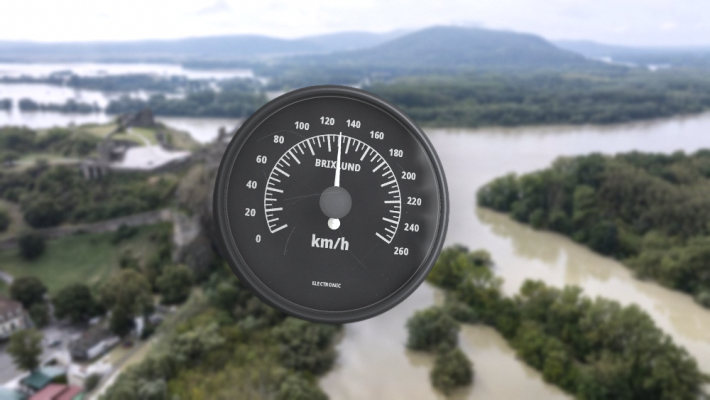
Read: 130km/h
